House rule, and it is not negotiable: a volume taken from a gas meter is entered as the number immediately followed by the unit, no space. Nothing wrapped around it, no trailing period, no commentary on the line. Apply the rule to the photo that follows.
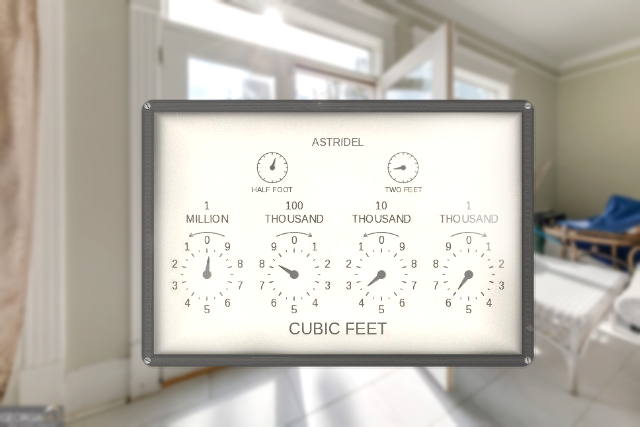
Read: 983600ft³
